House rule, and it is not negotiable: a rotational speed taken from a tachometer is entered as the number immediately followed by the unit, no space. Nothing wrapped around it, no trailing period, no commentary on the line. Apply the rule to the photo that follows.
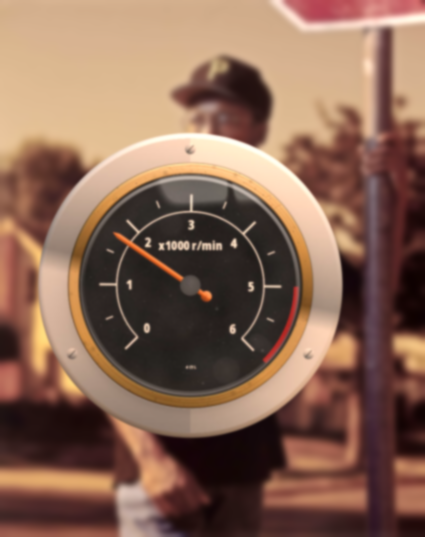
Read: 1750rpm
